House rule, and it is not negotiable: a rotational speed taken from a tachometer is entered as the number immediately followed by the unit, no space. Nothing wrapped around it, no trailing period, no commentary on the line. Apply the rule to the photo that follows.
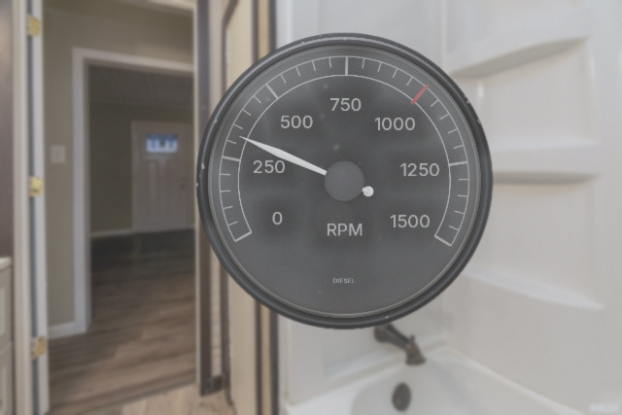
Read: 325rpm
